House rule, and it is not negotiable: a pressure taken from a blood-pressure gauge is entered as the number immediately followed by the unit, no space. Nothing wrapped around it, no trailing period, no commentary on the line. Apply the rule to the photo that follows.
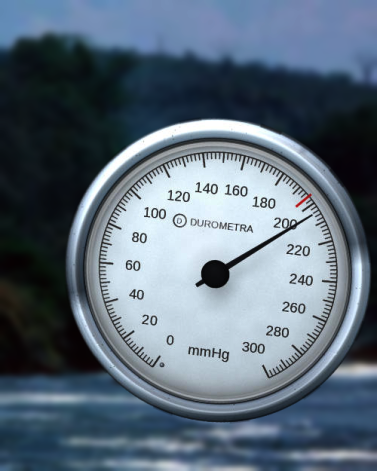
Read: 204mmHg
